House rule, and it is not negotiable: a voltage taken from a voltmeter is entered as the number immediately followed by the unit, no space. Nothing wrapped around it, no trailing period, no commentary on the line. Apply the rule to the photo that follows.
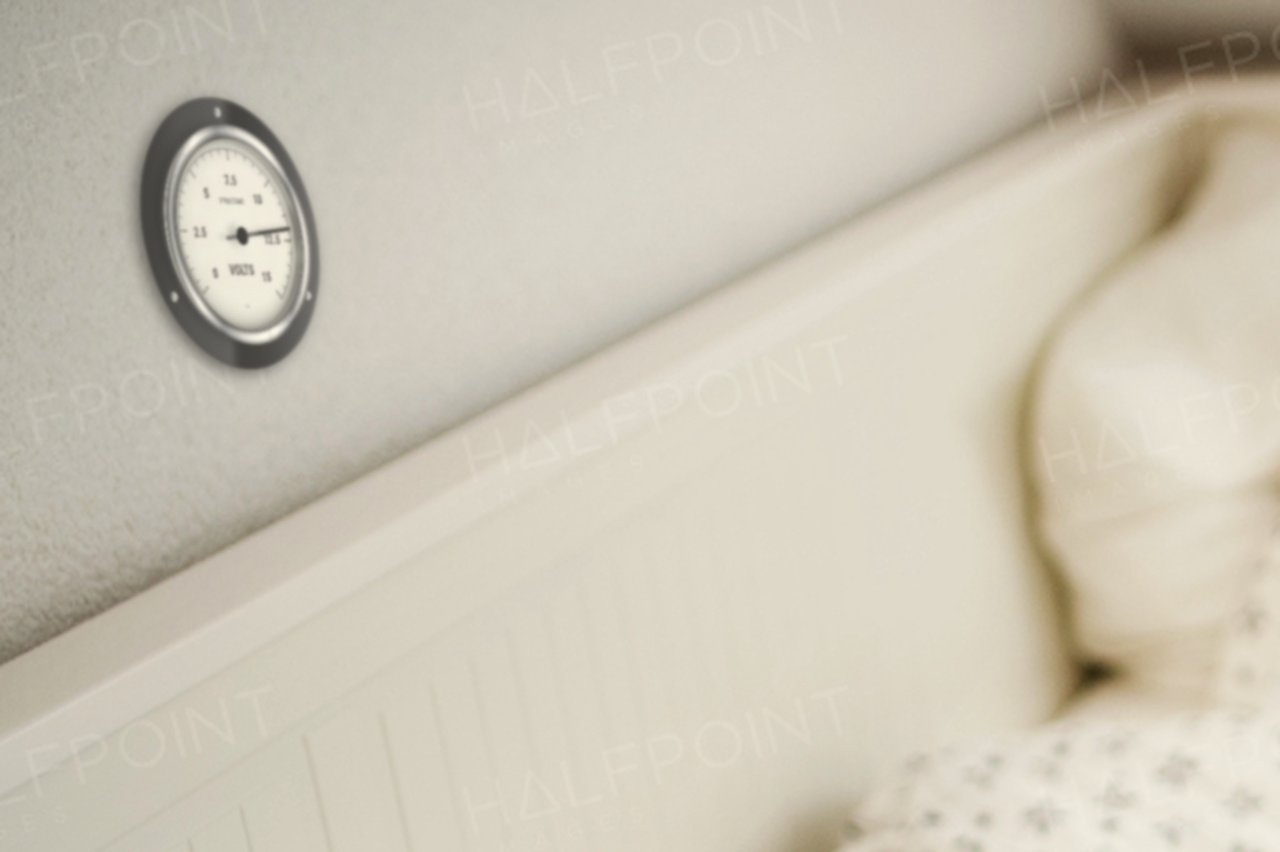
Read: 12V
